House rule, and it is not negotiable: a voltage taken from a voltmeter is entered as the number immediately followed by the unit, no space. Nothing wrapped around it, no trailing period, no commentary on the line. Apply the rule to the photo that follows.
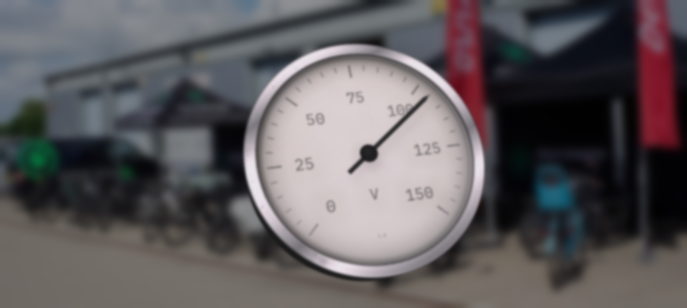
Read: 105V
